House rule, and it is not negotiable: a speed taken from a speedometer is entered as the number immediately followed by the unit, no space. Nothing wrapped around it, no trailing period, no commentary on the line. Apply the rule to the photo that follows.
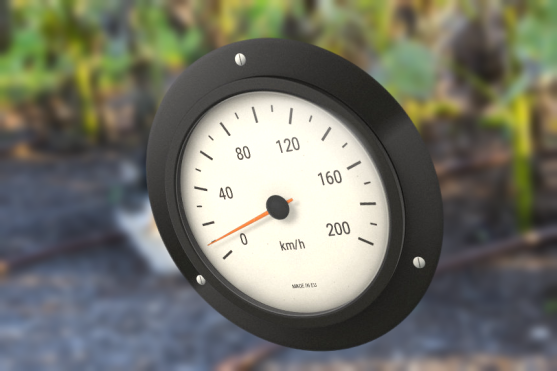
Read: 10km/h
